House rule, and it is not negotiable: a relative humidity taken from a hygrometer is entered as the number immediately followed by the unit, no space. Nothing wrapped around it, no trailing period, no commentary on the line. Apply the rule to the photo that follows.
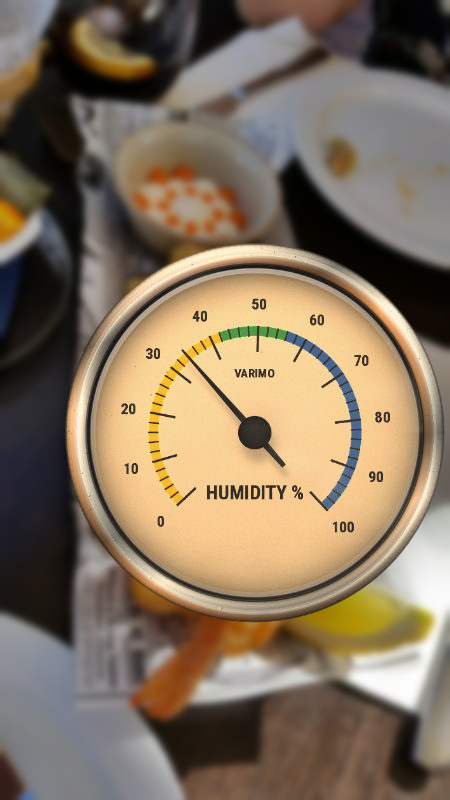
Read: 34%
